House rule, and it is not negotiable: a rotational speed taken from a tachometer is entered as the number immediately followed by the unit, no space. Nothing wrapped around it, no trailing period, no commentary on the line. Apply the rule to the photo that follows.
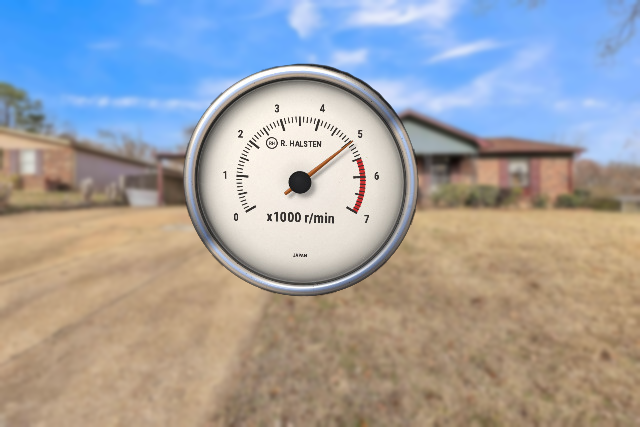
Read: 5000rpm
